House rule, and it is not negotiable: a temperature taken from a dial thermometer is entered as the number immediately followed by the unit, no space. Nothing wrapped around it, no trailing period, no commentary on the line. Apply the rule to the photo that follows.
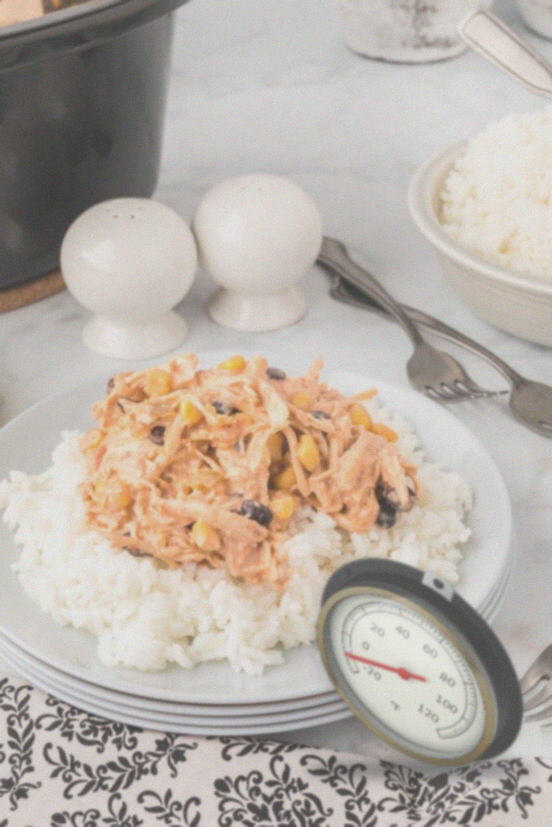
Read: -10°F
